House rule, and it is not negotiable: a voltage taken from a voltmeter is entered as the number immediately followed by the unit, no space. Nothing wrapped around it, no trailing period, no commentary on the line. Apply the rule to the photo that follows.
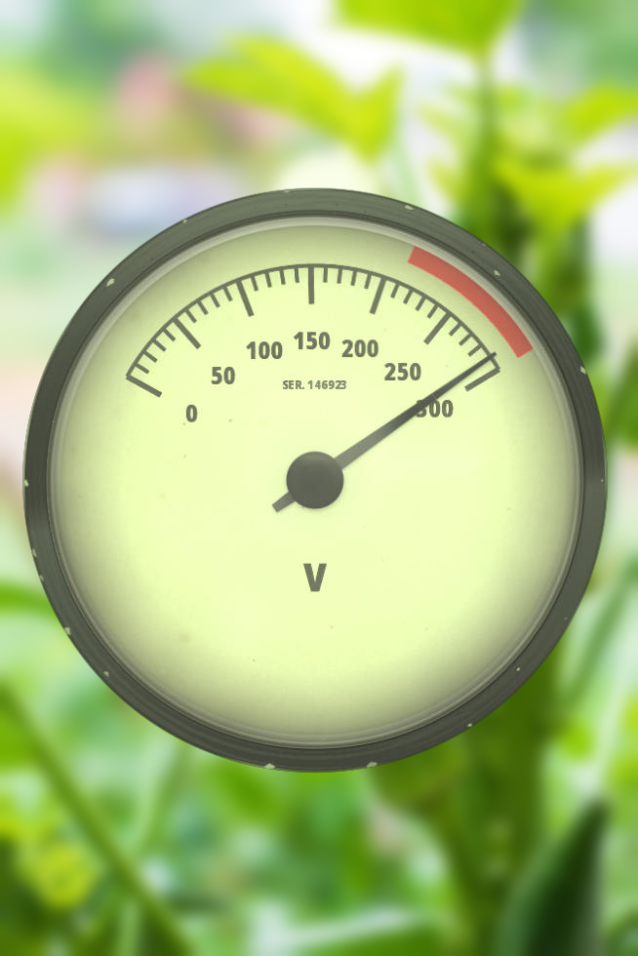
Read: 290V
